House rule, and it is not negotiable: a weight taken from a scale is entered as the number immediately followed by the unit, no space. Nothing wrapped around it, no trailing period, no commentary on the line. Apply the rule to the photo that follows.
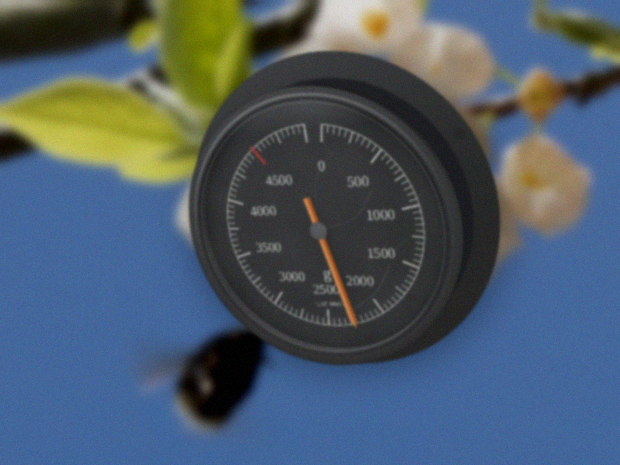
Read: 2250g
